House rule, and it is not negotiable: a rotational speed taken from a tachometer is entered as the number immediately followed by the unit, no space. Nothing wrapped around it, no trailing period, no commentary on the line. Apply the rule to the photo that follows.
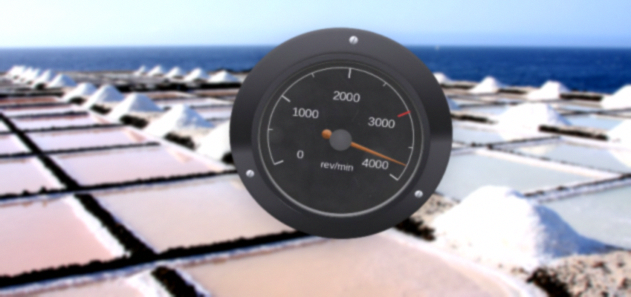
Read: 3750rpm
